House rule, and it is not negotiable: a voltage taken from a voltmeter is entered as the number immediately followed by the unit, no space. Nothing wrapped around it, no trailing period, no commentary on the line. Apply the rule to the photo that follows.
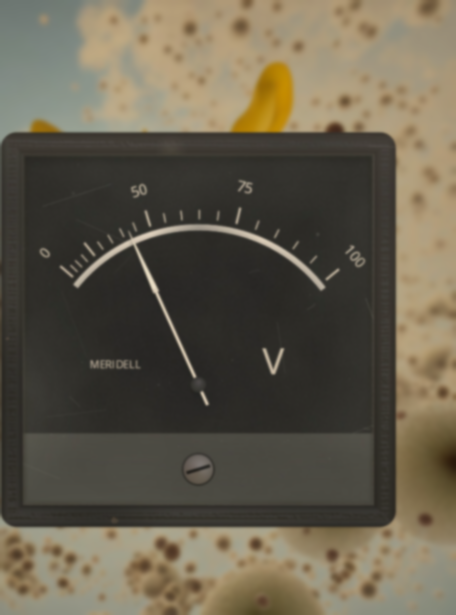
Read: 42.5V
